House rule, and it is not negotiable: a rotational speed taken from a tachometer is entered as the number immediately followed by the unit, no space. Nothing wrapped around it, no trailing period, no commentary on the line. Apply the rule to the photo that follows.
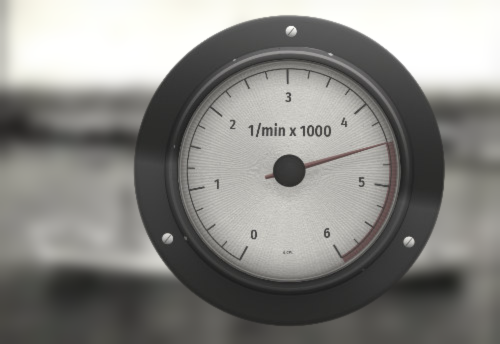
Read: 4500rpm
